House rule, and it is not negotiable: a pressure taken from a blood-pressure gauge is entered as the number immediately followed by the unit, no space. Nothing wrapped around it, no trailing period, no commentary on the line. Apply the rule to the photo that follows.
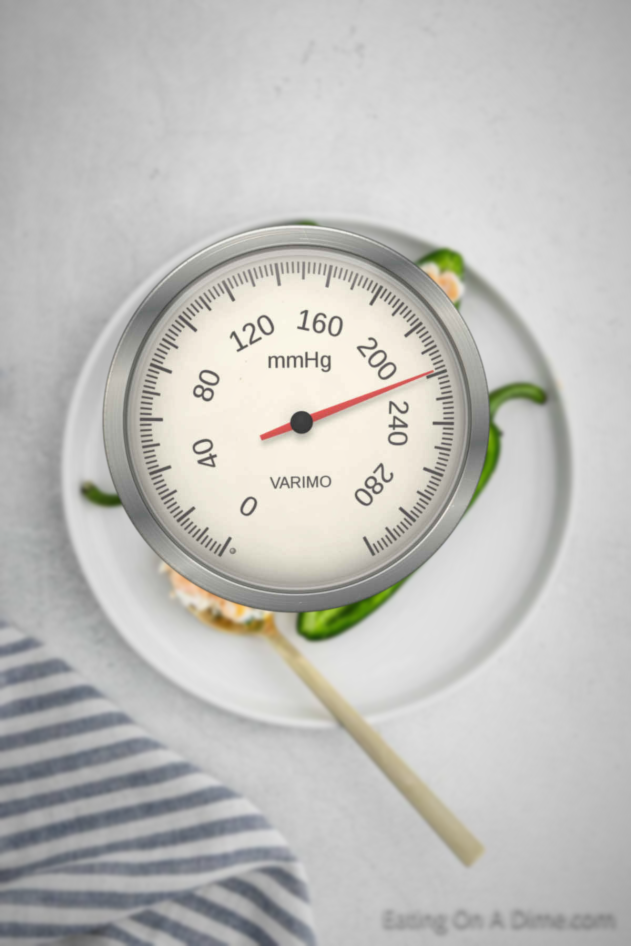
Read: 218mmHg
